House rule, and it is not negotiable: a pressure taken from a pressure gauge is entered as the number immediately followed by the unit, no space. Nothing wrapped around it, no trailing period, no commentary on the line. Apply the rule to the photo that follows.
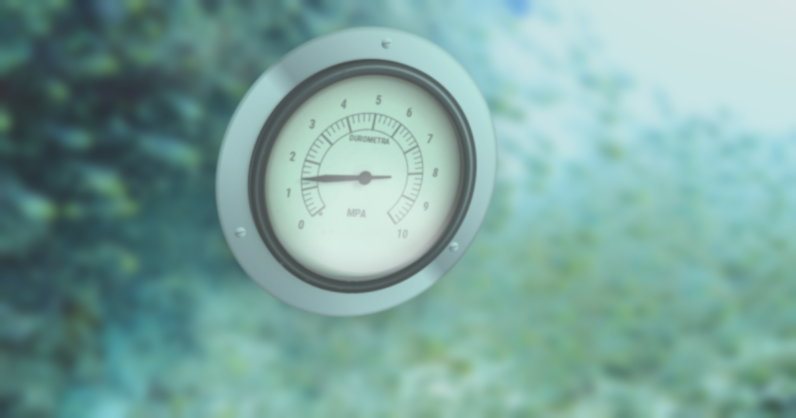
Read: 1.4MPa
